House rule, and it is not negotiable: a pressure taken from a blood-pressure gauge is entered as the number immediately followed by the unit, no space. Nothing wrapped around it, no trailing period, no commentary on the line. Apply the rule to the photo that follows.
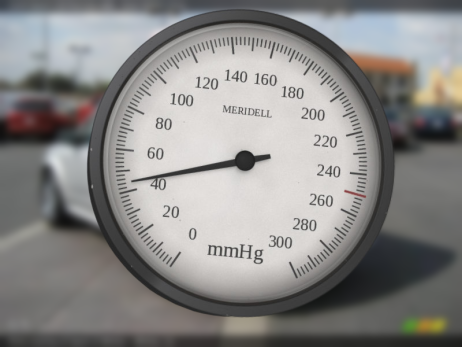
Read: 44mmHg
